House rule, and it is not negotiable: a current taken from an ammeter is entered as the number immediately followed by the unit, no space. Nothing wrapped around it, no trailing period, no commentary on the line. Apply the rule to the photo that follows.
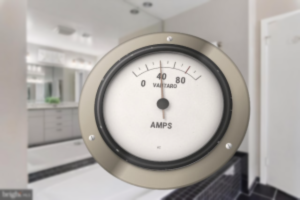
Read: 40A
